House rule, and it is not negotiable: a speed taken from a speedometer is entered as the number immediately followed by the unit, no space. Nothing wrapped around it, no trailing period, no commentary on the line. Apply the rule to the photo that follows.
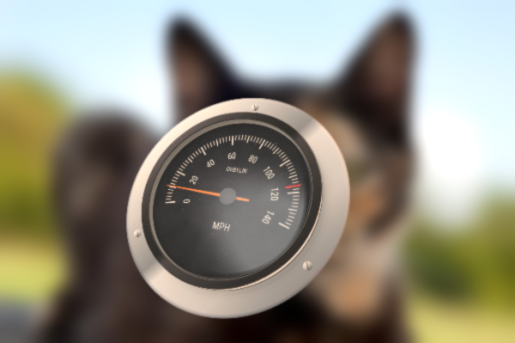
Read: 10mph
